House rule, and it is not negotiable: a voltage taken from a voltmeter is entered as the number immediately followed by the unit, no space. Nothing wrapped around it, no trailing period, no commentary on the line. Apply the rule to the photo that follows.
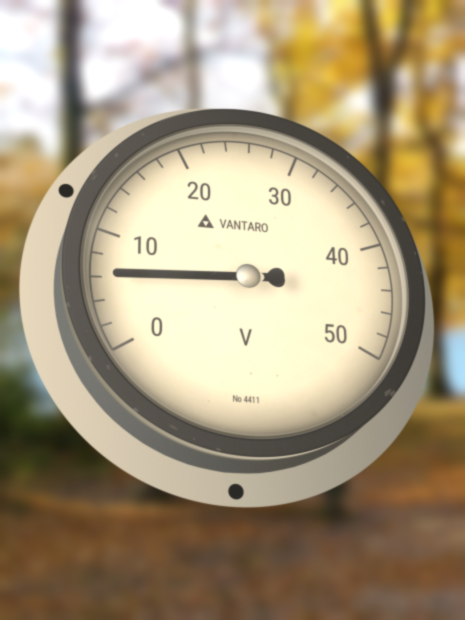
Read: 6V
